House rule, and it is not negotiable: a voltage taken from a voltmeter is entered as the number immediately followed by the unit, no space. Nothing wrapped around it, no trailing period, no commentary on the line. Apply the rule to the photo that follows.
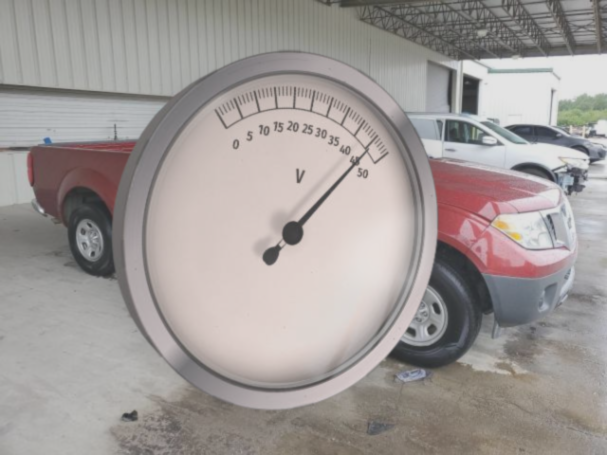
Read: 45V
